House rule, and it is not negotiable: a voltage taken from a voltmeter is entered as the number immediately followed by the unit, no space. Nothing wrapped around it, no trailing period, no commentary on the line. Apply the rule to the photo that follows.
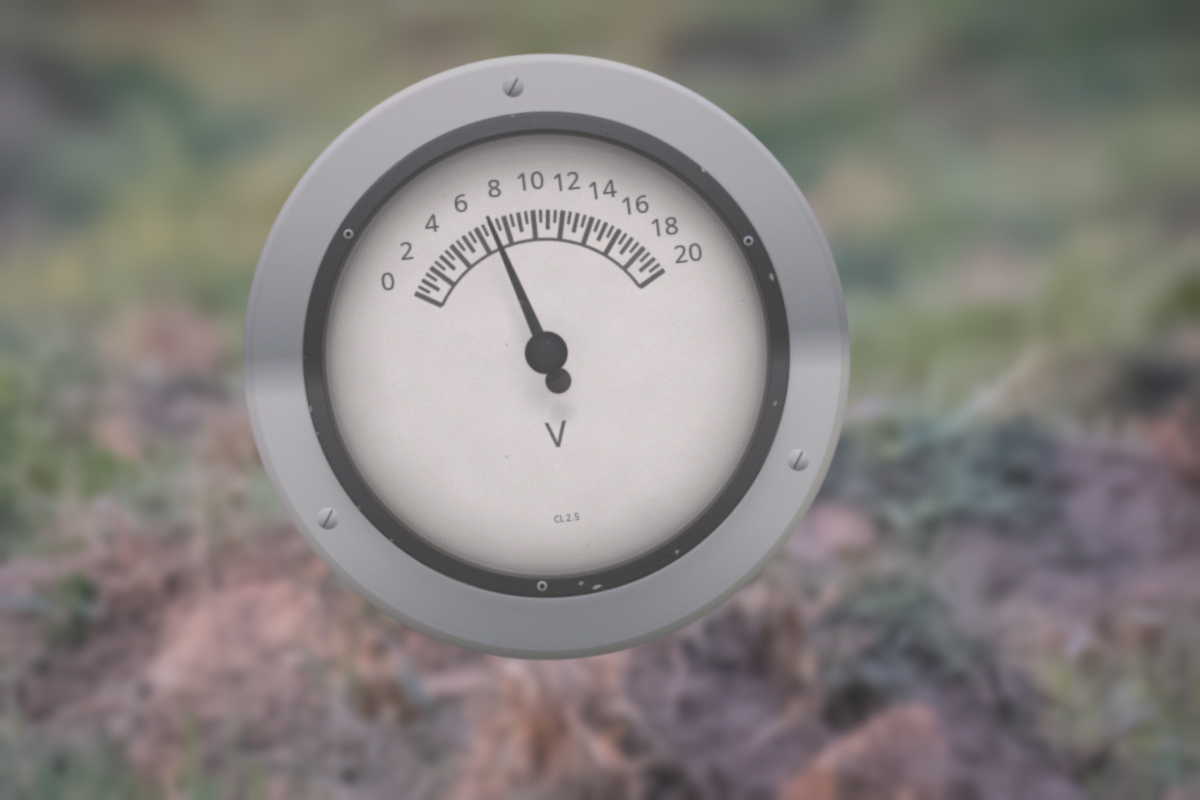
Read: 7V
